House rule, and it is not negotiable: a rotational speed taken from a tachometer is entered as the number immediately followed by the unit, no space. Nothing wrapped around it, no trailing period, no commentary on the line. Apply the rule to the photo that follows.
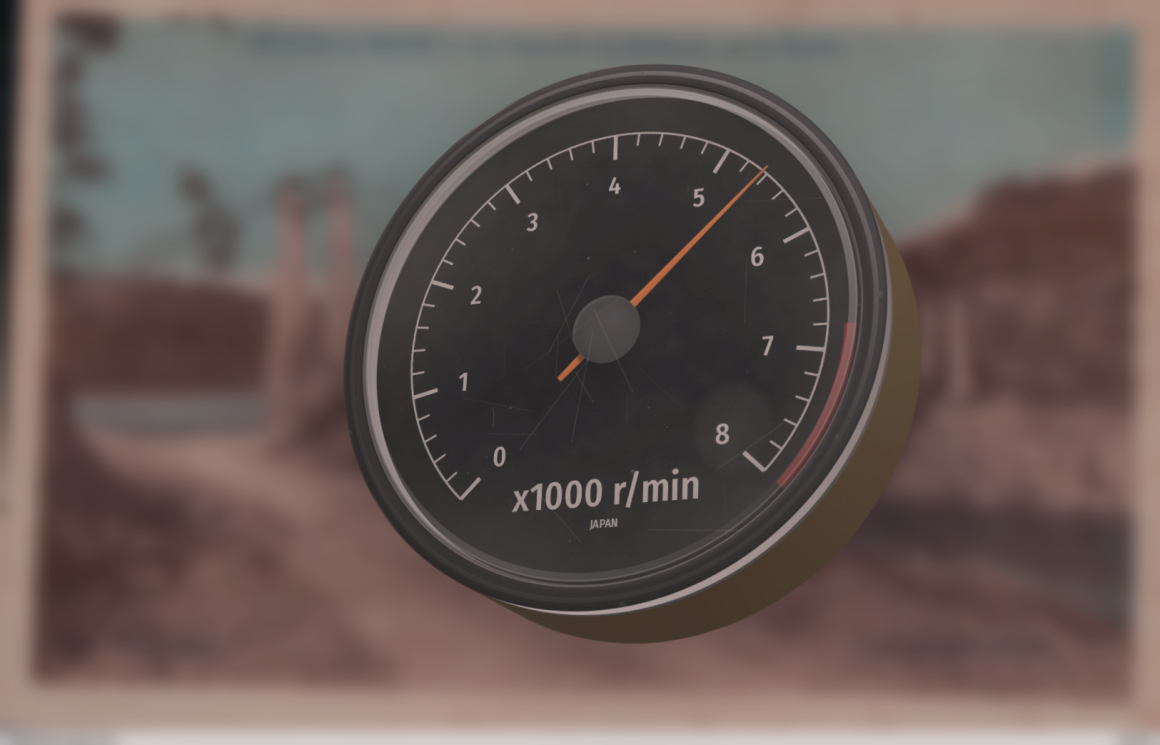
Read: 5400rpm
